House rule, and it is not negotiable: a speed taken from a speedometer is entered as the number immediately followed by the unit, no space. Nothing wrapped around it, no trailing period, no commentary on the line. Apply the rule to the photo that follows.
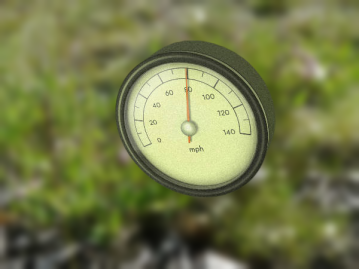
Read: 80mph
